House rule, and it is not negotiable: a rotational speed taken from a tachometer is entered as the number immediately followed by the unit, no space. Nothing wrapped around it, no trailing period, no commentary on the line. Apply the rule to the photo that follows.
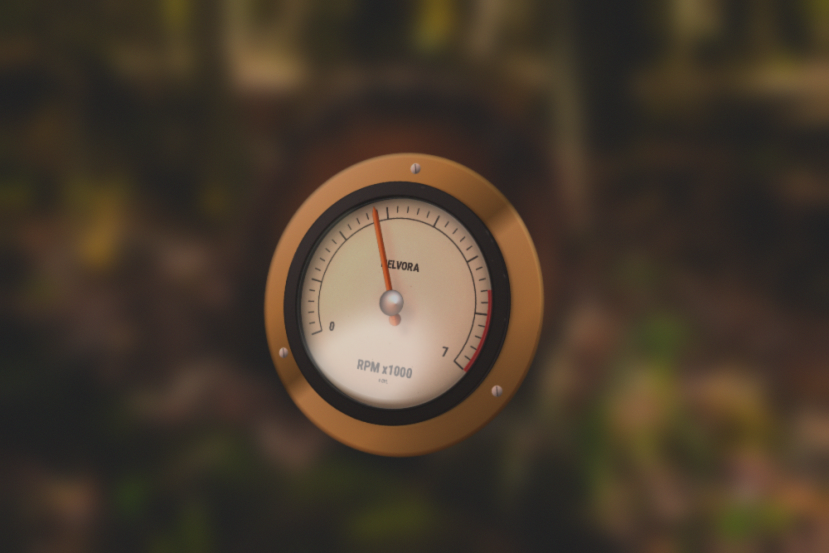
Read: 2800rpm
